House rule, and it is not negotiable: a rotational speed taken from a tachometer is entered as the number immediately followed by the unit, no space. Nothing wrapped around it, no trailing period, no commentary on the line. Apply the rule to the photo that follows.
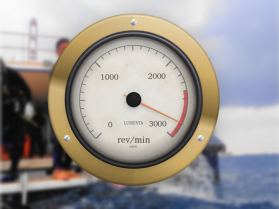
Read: 2800rpm
